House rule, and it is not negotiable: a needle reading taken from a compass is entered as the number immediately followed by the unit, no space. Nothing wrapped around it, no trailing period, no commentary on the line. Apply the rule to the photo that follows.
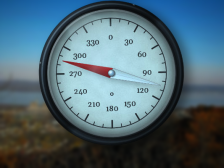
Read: 285°
